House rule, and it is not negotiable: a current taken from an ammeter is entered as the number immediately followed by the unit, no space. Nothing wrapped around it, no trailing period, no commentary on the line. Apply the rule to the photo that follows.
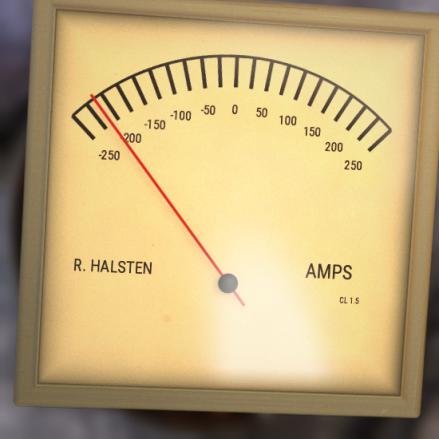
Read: -212.5A
